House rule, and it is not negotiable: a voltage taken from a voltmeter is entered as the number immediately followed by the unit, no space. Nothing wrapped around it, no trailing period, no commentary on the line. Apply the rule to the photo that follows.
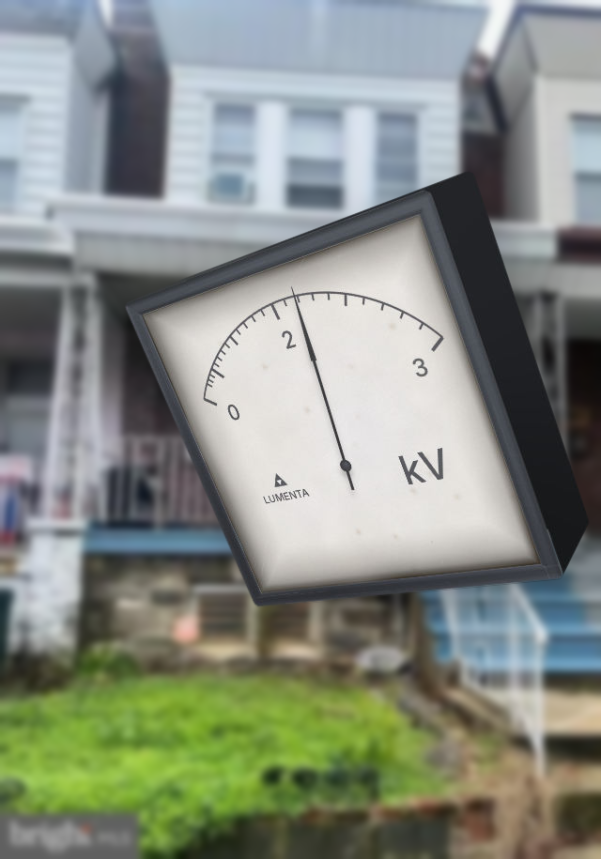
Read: 2.2kV
